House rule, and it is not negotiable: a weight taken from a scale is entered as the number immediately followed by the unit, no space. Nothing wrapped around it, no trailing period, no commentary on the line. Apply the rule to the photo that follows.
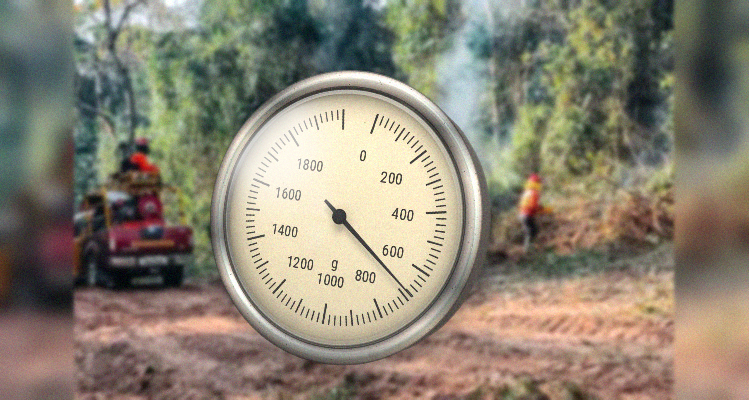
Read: 680g
